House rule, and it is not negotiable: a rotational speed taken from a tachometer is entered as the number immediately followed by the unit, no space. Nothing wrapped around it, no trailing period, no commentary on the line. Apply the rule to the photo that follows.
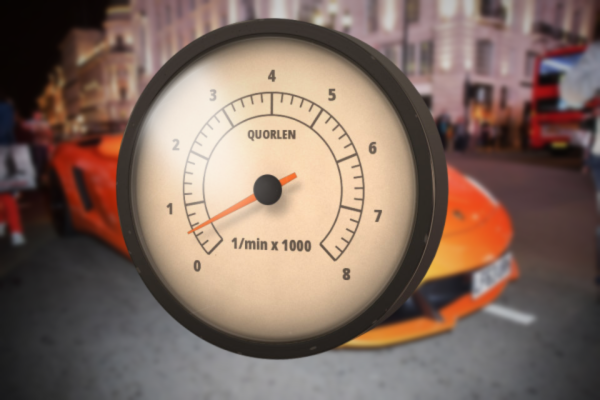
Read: 500rpm
